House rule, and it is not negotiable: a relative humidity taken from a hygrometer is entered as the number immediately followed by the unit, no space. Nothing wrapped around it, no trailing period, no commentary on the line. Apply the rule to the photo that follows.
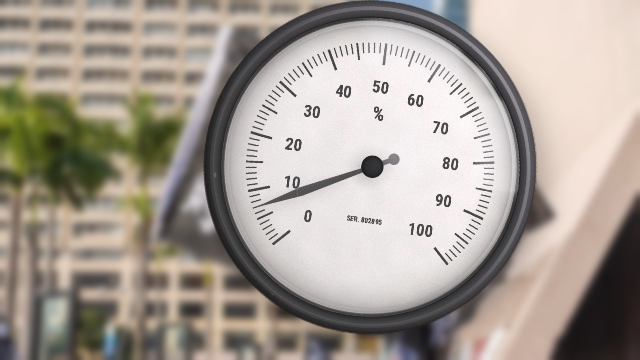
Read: 7%
